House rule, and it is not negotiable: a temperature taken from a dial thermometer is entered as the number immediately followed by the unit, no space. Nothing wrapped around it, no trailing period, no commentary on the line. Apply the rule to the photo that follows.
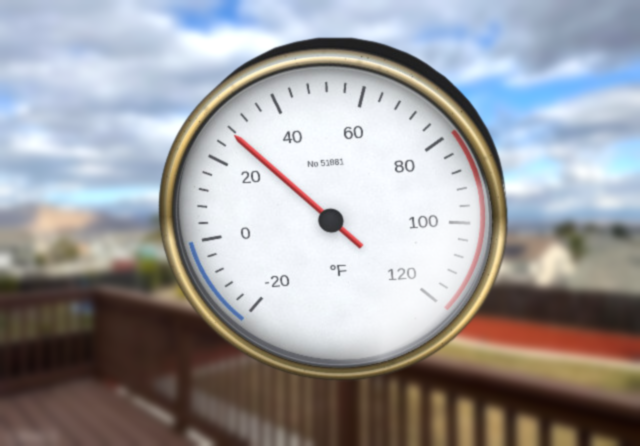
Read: 28°F
